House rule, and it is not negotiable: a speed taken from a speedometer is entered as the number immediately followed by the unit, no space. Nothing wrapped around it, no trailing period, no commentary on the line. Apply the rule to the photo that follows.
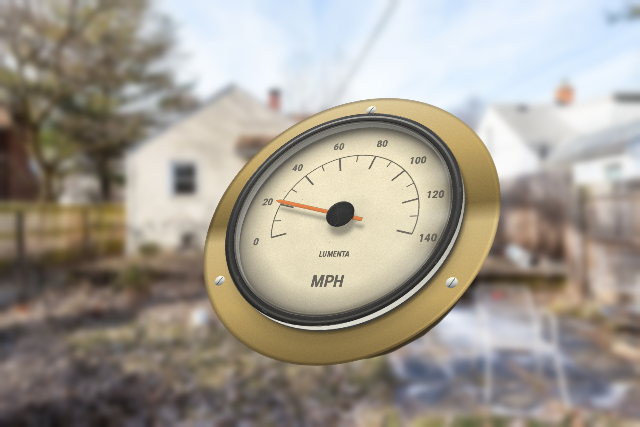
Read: 20mph
